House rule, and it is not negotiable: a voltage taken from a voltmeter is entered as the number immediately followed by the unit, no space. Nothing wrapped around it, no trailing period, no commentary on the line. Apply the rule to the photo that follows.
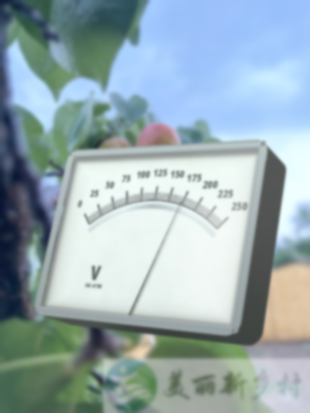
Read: 175V
